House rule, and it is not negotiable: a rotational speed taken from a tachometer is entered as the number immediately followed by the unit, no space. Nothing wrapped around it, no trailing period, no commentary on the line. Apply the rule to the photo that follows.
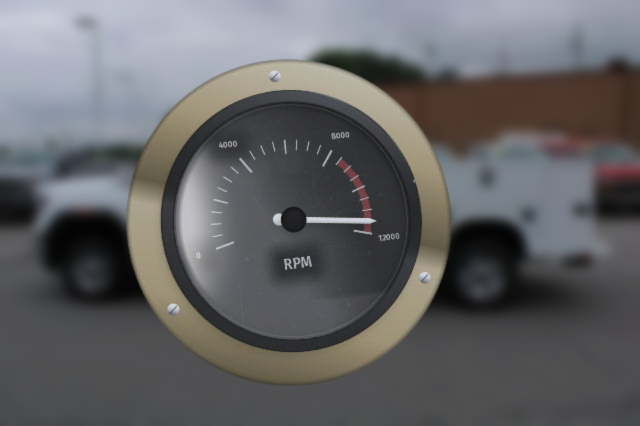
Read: 11500rpm
